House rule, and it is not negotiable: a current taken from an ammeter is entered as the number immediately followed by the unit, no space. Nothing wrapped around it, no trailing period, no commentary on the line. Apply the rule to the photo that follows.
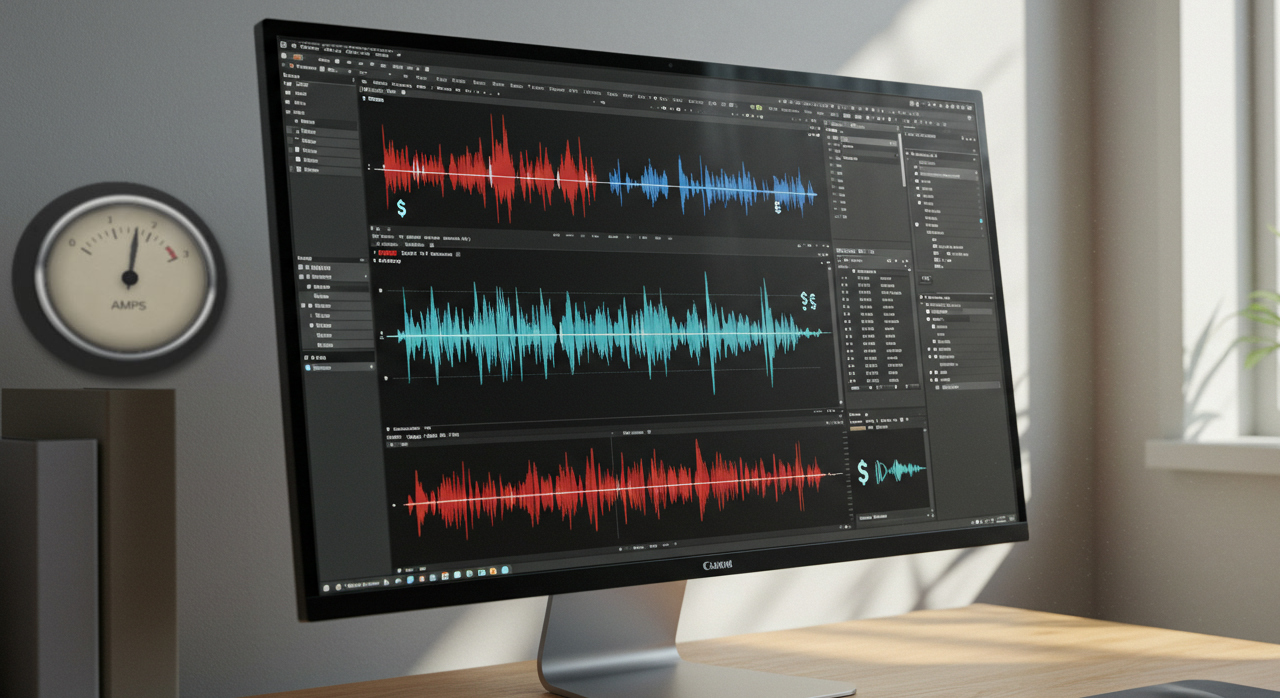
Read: 1.6A
